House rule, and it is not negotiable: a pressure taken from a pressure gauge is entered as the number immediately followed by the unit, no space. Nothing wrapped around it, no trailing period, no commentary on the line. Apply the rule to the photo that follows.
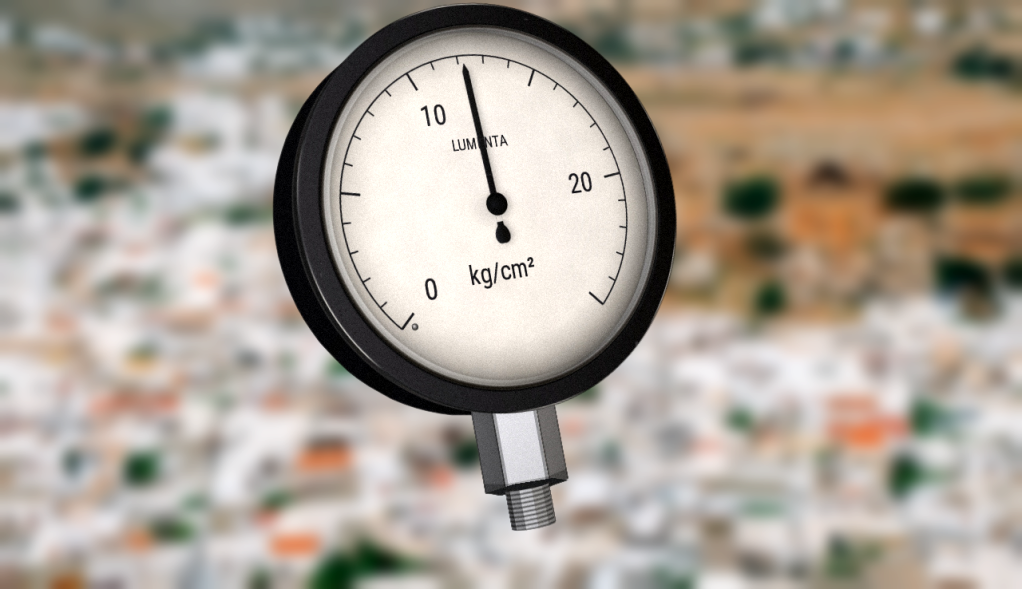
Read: 12kg/cm²
